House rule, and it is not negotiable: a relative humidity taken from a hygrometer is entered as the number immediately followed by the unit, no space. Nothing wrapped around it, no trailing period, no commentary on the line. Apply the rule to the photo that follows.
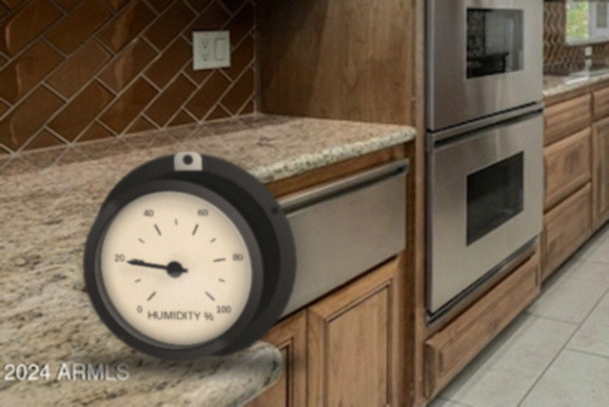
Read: 20%
